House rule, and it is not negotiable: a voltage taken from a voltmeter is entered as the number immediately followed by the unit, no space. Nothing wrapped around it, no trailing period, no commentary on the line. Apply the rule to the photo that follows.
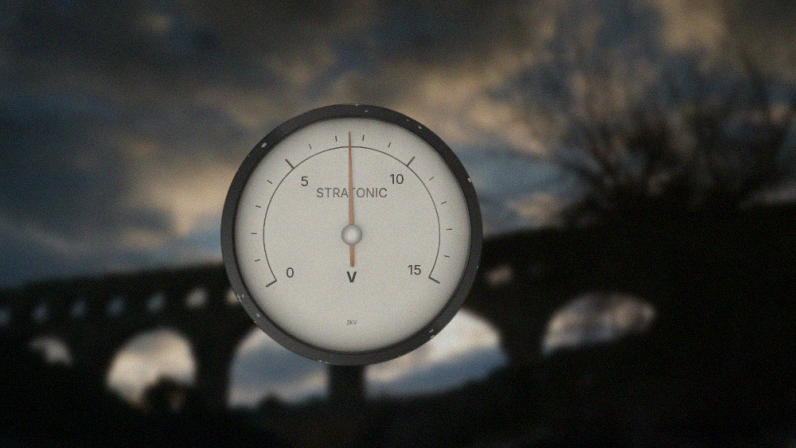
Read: 7.5V
